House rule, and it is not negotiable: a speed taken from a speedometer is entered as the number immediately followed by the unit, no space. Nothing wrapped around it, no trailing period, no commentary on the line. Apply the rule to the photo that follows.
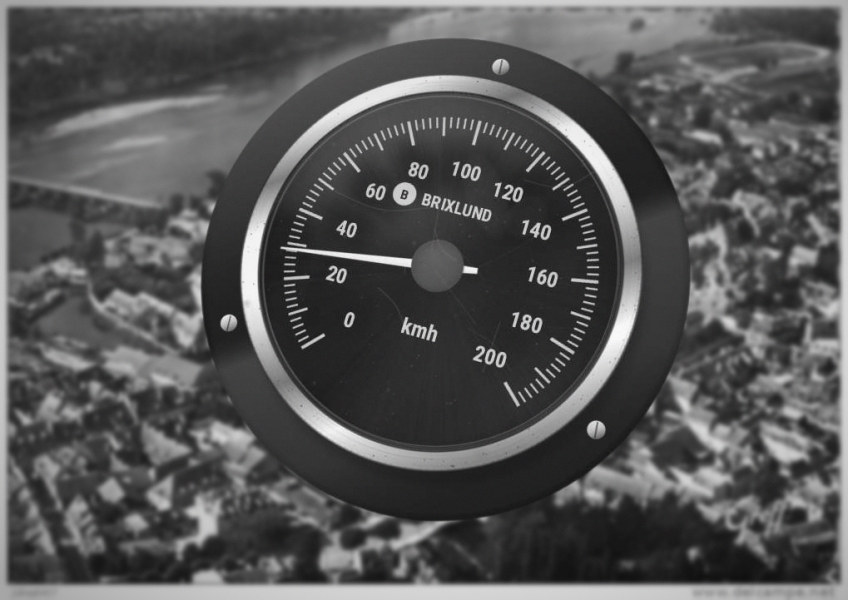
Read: 28km/h
